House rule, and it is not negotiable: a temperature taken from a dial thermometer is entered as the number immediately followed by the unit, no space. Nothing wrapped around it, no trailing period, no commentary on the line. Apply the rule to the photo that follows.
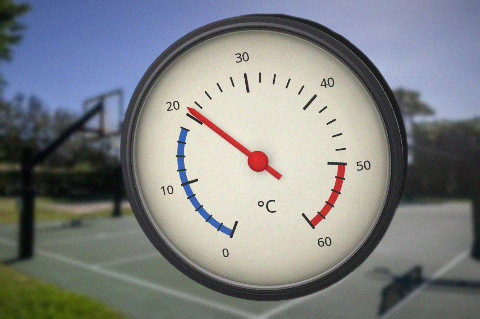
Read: 21°C
